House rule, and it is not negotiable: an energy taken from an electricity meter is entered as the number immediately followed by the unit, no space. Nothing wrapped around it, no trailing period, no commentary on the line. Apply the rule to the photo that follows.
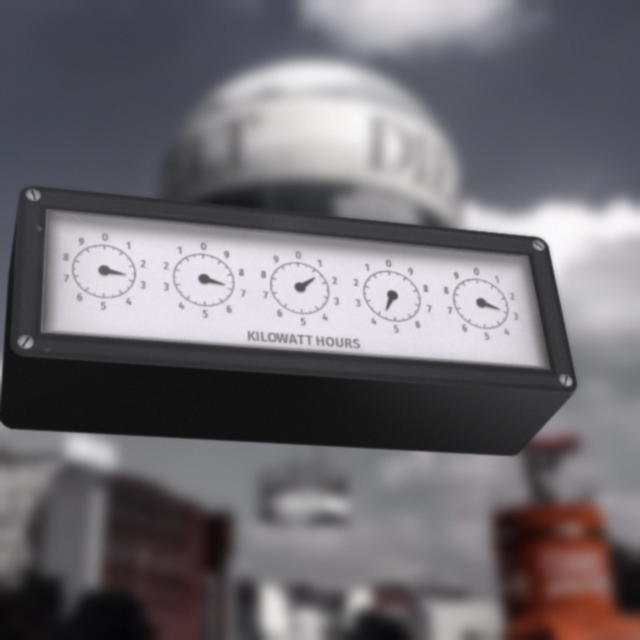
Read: 27143kWh
